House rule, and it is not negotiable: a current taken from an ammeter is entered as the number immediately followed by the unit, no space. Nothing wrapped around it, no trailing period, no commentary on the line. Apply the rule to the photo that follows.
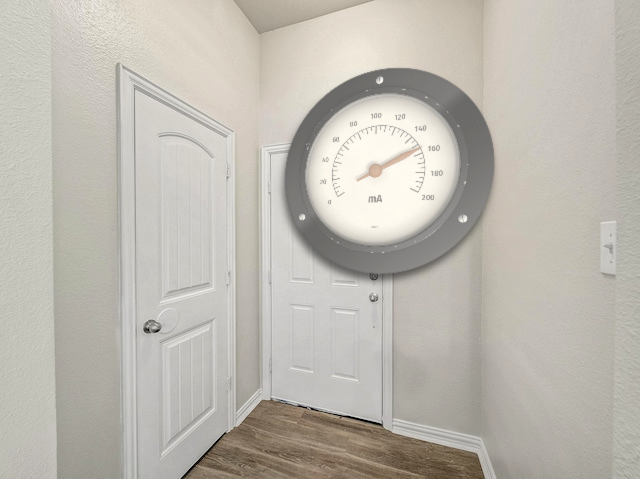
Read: 155mA
